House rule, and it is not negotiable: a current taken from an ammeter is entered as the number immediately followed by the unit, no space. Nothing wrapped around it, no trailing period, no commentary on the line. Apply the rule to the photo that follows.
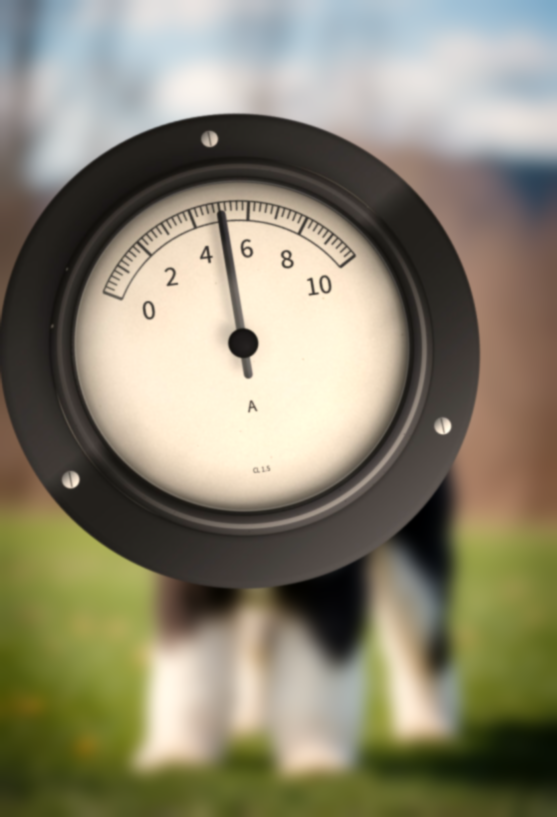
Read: 5A
